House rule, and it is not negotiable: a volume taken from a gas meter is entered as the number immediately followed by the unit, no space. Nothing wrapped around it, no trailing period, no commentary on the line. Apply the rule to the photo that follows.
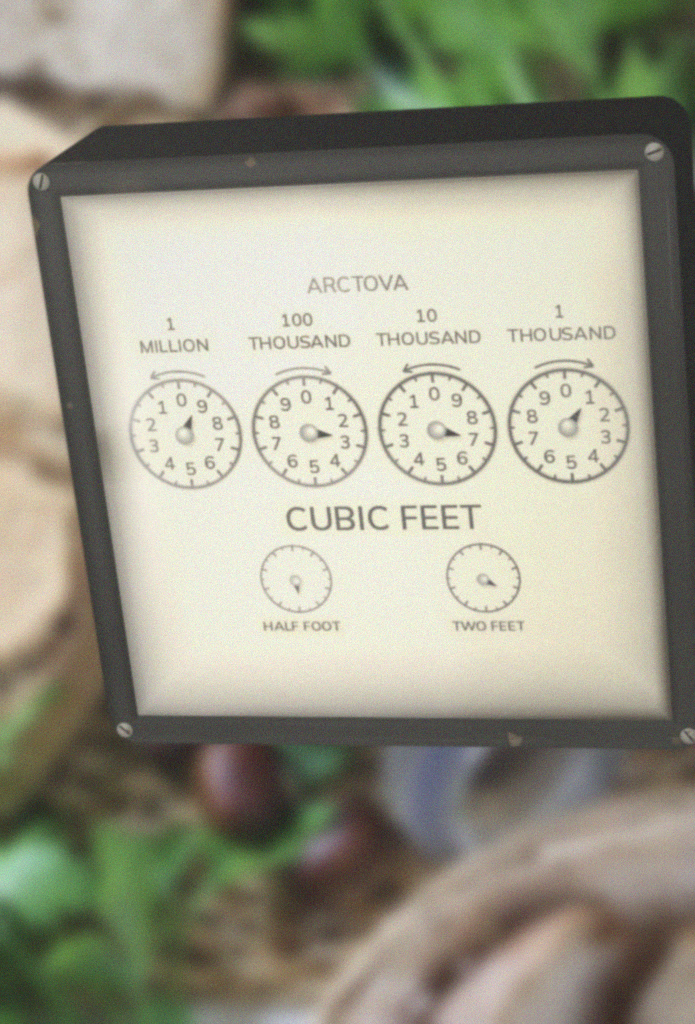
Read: 927100ft³
